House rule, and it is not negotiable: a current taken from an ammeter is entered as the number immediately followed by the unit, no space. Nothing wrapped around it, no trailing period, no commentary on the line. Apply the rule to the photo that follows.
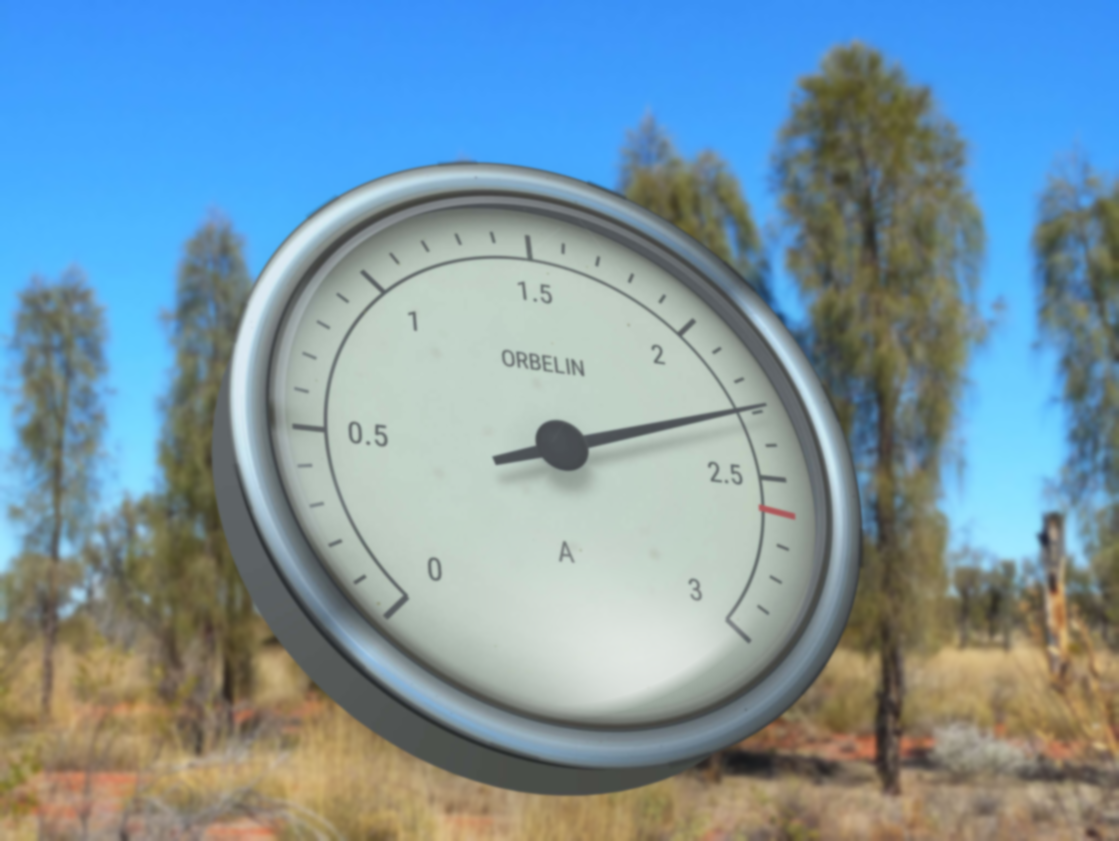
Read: 2.3A
